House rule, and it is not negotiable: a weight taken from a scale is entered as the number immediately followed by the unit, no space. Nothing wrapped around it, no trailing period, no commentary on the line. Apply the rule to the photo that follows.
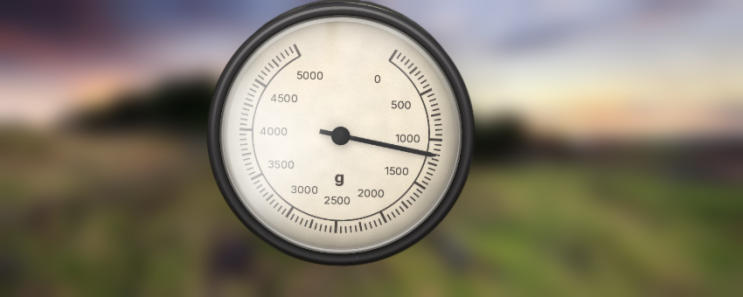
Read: 1150g
